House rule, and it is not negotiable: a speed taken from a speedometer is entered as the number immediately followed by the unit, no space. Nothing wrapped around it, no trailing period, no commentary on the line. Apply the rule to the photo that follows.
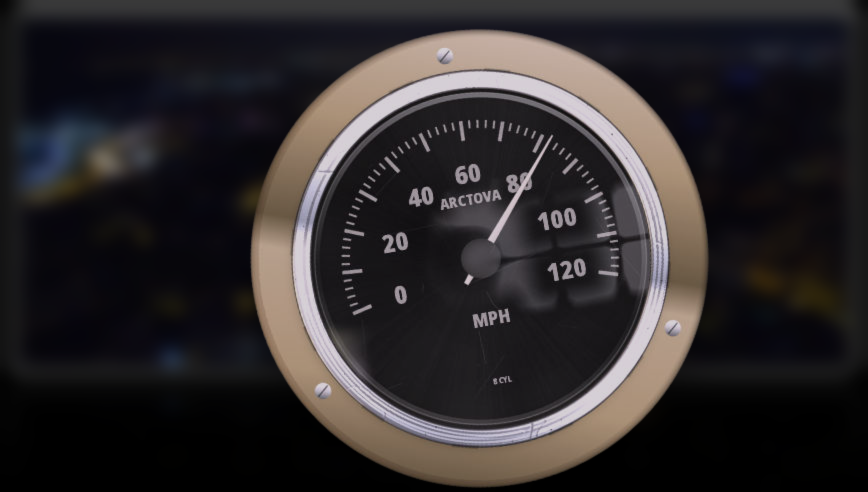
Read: 82mph
